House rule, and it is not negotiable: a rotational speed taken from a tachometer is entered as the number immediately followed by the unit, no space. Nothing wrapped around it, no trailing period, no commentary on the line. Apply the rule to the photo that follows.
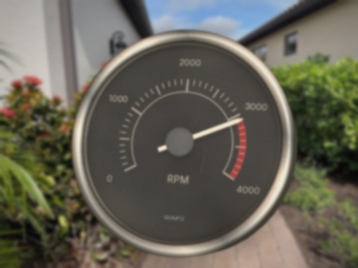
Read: 3100rpm
